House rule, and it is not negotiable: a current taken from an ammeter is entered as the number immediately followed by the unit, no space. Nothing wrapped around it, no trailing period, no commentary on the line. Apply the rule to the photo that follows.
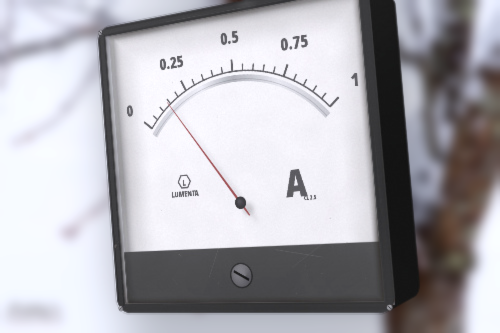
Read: 0.15A
